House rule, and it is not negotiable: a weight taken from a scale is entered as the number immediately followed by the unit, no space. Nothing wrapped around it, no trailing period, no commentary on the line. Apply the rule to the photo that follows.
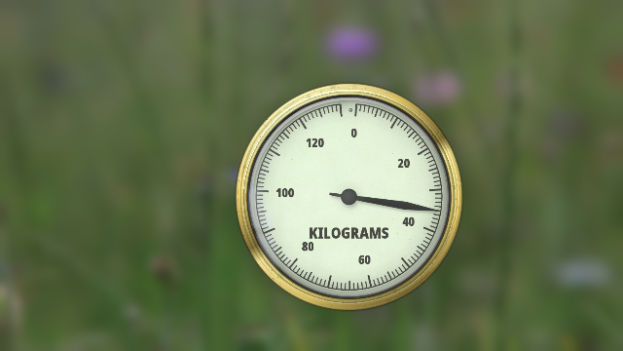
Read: 35kg
